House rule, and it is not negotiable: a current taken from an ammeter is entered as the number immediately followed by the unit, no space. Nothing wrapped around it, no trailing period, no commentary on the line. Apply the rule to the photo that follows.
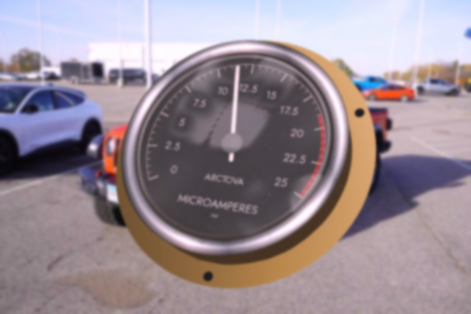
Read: 11.5µA
